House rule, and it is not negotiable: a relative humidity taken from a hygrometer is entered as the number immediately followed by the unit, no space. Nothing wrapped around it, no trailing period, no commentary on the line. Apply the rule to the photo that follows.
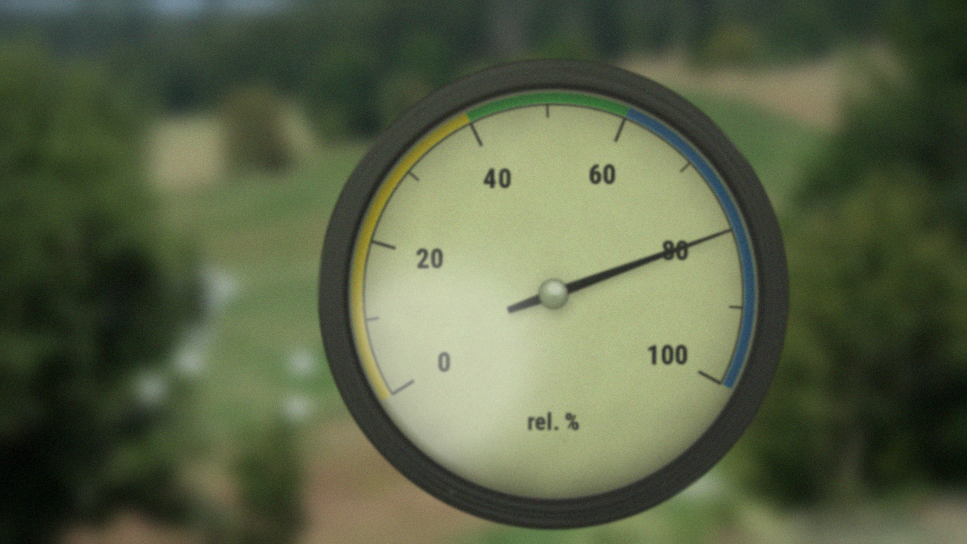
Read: 80%
